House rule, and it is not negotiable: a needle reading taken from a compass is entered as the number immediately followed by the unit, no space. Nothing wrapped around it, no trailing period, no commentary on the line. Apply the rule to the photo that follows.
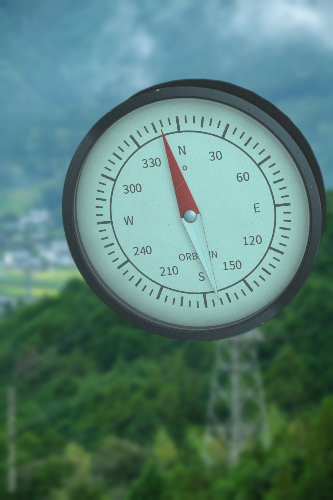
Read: 350°
